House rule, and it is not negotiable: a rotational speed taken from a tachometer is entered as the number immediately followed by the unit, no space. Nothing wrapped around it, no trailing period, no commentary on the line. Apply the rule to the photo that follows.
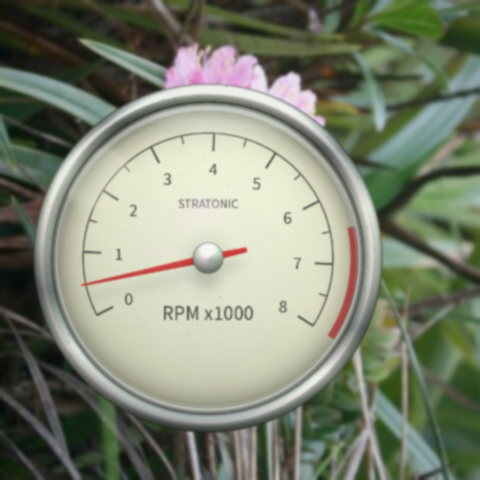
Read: 500rpm
